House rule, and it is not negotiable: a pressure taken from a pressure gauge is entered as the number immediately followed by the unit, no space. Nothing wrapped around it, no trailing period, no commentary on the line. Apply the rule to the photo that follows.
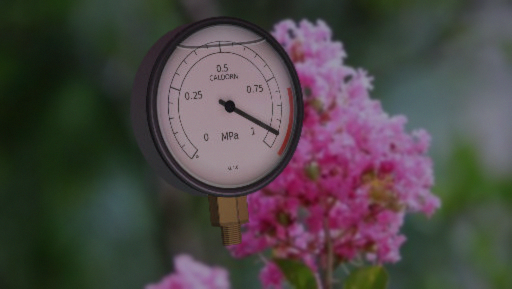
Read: 0.95MPa
